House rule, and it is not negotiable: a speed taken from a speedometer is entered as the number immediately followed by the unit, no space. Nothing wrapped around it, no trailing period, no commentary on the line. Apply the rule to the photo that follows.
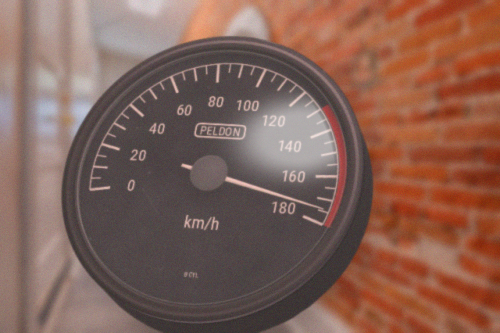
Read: 175km/h
